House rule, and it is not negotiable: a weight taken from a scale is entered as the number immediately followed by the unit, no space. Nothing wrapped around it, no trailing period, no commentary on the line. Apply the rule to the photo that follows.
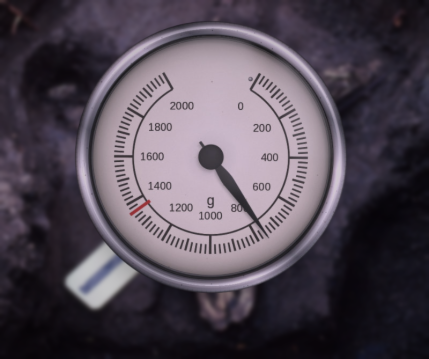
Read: 760g
